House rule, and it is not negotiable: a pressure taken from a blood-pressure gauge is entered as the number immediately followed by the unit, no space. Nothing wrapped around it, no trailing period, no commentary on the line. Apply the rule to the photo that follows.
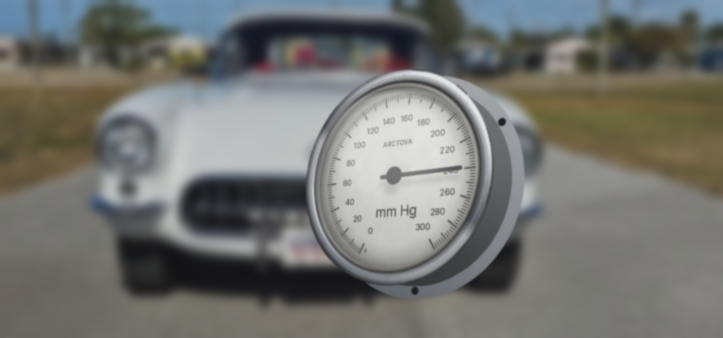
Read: 240mmHg
